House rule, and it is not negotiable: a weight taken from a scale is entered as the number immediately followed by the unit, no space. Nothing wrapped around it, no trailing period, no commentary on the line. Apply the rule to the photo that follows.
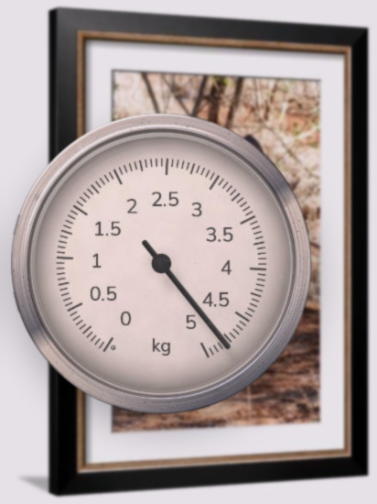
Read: 4.8kg
